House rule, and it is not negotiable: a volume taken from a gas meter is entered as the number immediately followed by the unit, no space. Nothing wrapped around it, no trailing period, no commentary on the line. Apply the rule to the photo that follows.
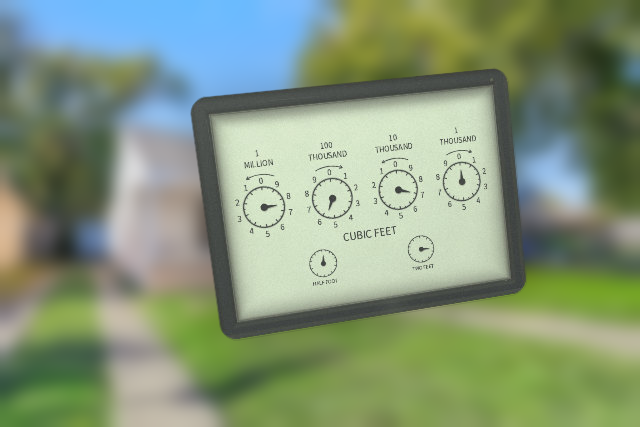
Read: 757000ft³
